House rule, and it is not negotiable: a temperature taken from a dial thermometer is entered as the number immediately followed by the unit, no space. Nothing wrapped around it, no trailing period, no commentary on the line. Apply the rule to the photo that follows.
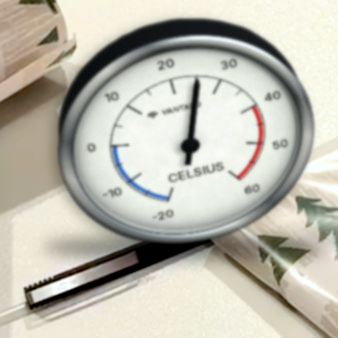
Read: 25°C
